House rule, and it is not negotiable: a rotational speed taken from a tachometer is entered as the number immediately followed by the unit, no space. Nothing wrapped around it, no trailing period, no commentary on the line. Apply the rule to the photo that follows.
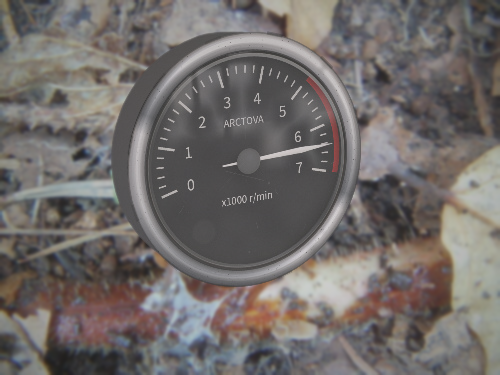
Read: 6400rpm
